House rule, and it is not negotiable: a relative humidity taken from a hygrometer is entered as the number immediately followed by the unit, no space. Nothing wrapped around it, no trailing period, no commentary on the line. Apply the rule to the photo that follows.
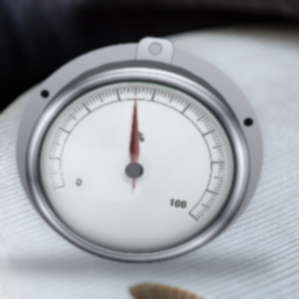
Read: 45%
